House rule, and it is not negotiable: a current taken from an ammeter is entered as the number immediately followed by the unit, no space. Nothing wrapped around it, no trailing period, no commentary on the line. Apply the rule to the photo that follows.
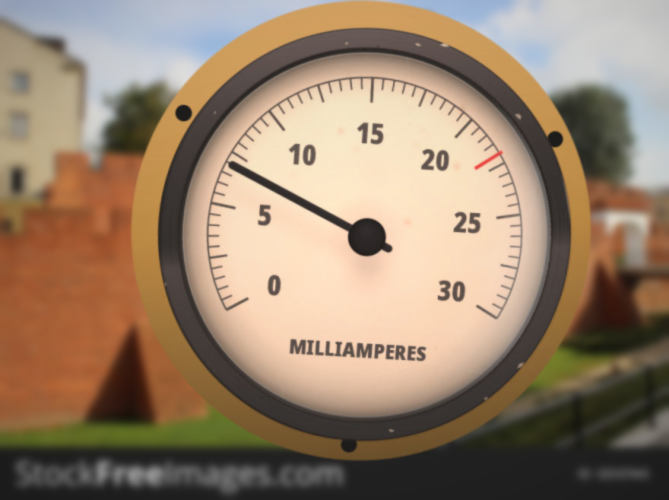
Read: 7mA
